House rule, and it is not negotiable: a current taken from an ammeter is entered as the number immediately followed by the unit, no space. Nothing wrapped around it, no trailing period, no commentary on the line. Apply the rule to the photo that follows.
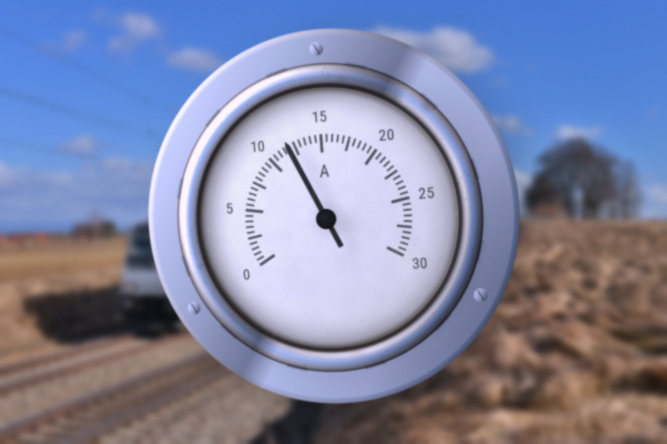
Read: 12A
